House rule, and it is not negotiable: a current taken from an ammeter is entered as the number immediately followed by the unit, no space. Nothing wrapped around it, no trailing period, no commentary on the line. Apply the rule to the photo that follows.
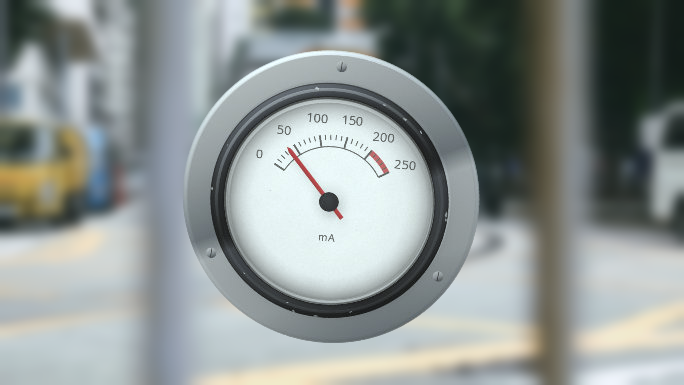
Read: 40mA
